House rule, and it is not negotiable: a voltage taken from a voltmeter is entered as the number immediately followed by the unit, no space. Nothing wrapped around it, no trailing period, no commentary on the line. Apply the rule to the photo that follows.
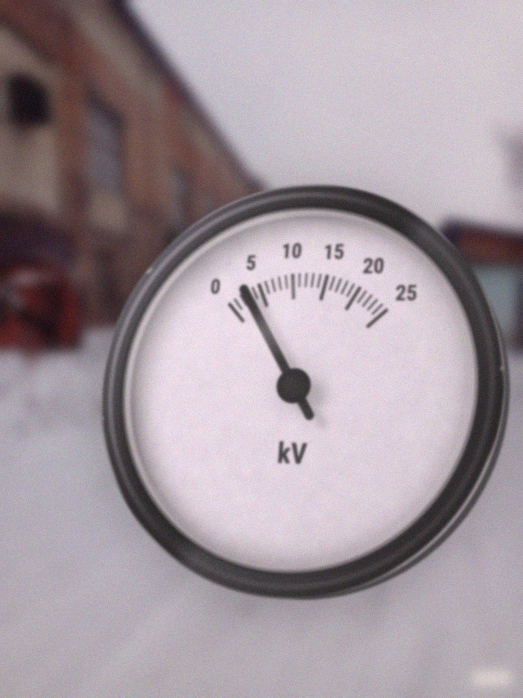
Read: 3kV
